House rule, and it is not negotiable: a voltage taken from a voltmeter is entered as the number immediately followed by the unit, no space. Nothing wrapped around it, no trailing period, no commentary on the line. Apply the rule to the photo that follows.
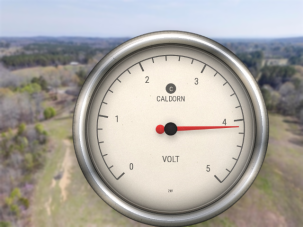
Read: 4.1V
